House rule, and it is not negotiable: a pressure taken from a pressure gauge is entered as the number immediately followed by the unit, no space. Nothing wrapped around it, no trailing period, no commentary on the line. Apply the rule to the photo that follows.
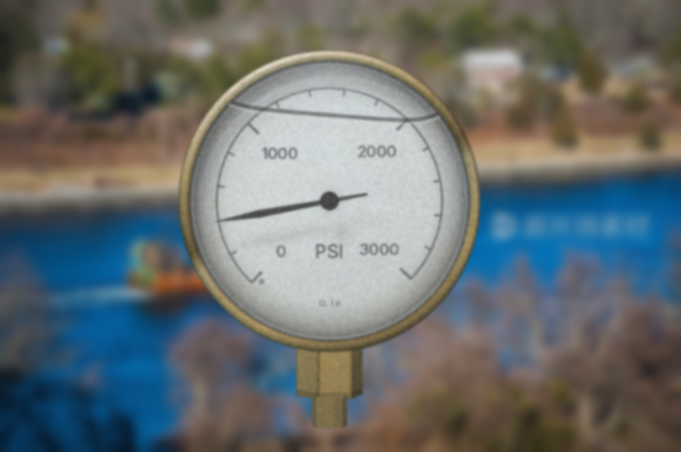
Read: 400psi
